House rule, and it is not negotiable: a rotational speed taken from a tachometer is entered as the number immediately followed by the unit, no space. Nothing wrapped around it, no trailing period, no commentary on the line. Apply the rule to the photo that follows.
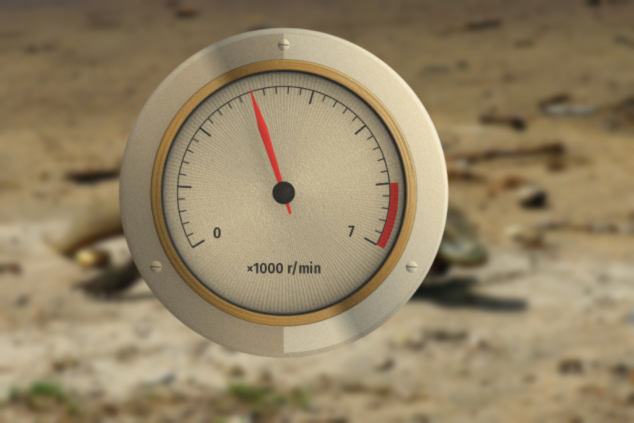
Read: 3000rpm
